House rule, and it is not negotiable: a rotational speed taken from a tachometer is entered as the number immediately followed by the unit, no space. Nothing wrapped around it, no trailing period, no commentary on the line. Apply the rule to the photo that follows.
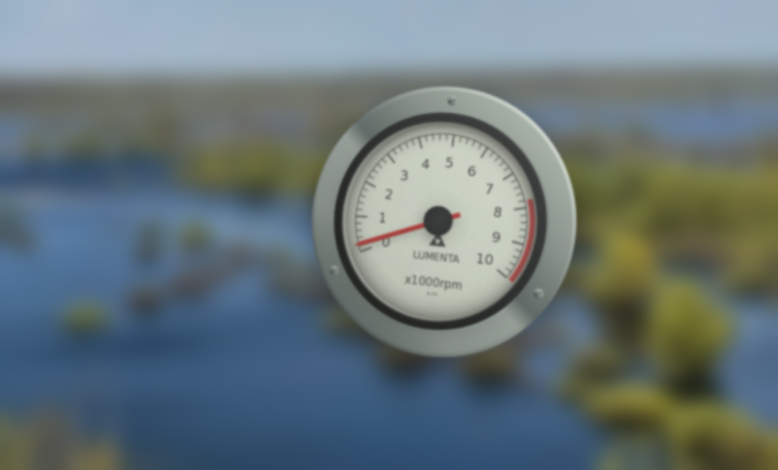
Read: 200rpm
